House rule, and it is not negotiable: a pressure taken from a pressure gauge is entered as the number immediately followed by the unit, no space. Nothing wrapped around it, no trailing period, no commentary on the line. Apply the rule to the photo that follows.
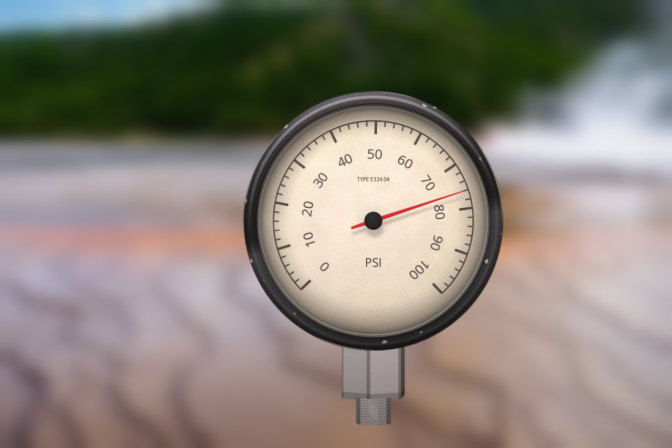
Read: 76psi
